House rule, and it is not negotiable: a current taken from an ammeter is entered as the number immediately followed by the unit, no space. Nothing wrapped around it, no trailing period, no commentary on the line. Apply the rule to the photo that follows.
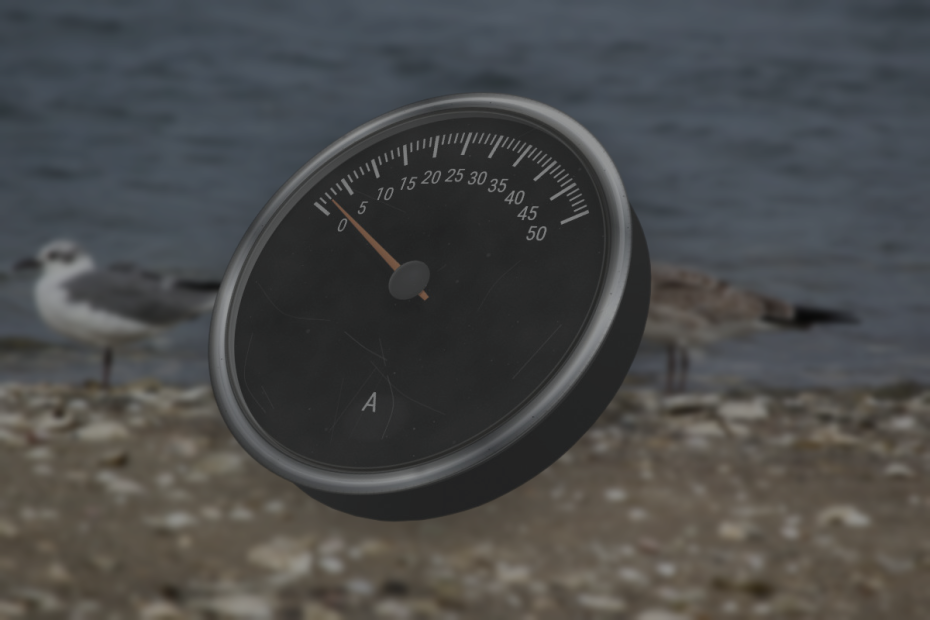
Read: 2A
